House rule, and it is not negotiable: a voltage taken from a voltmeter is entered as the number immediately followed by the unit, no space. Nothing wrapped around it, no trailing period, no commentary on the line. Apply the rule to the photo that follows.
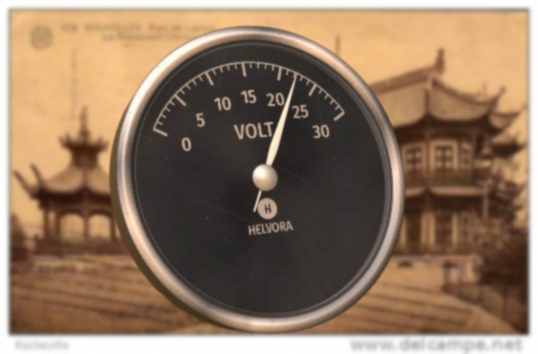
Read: 22V
